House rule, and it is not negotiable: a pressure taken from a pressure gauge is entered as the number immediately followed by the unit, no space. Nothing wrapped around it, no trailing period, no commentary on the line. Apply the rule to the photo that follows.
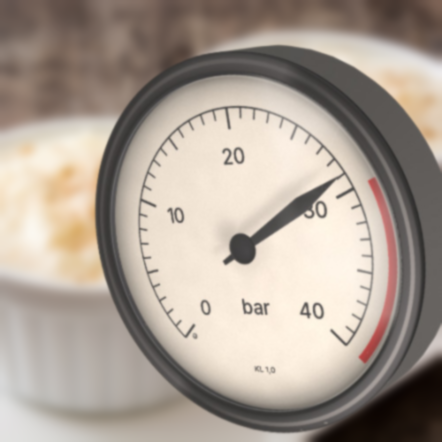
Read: 29bar
